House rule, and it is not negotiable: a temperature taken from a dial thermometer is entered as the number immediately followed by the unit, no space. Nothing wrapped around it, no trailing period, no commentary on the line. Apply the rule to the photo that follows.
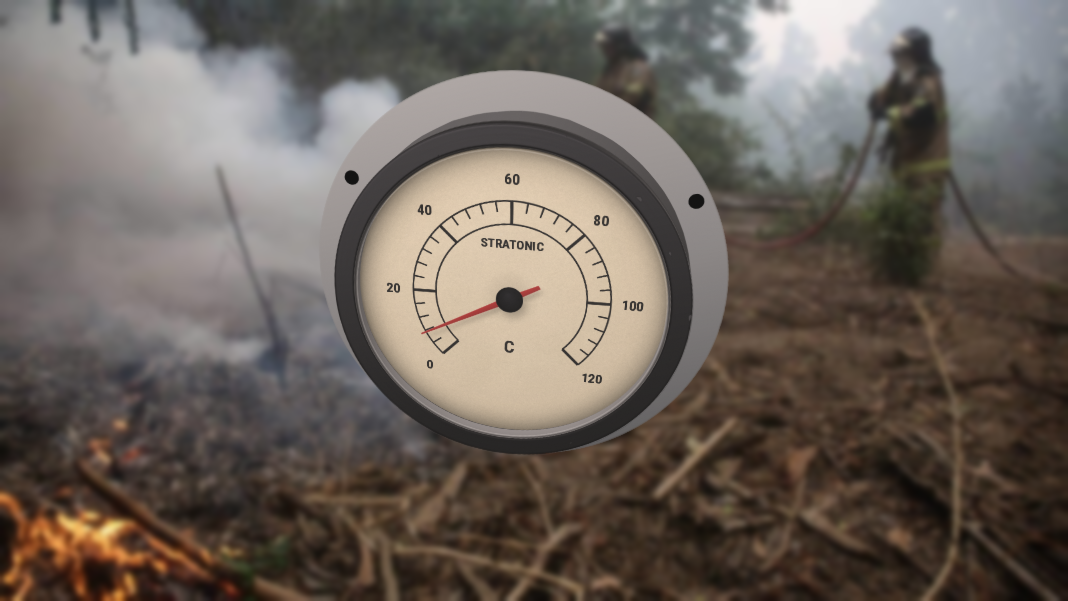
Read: 8°C
